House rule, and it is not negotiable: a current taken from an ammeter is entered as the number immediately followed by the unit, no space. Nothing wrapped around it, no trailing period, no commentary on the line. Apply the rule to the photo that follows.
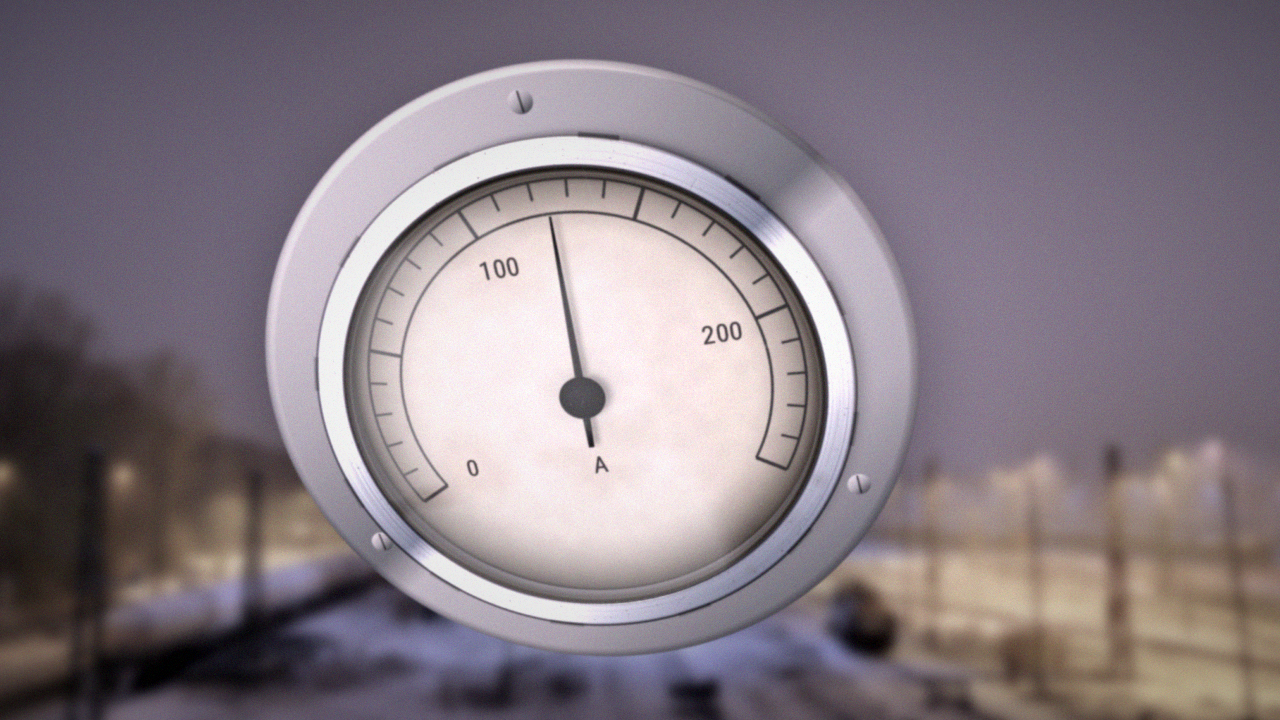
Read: 125A
